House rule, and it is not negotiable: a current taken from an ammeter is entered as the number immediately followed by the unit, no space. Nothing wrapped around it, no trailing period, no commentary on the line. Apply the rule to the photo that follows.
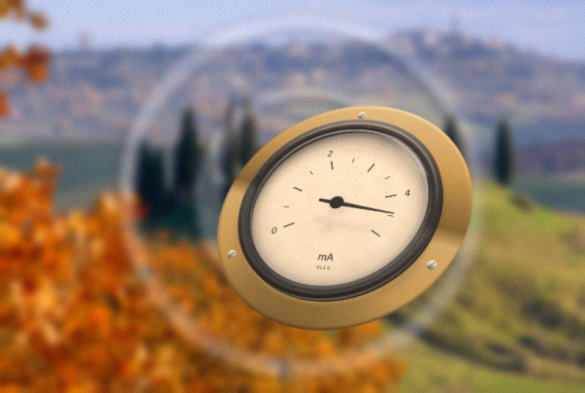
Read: 4.5mA
